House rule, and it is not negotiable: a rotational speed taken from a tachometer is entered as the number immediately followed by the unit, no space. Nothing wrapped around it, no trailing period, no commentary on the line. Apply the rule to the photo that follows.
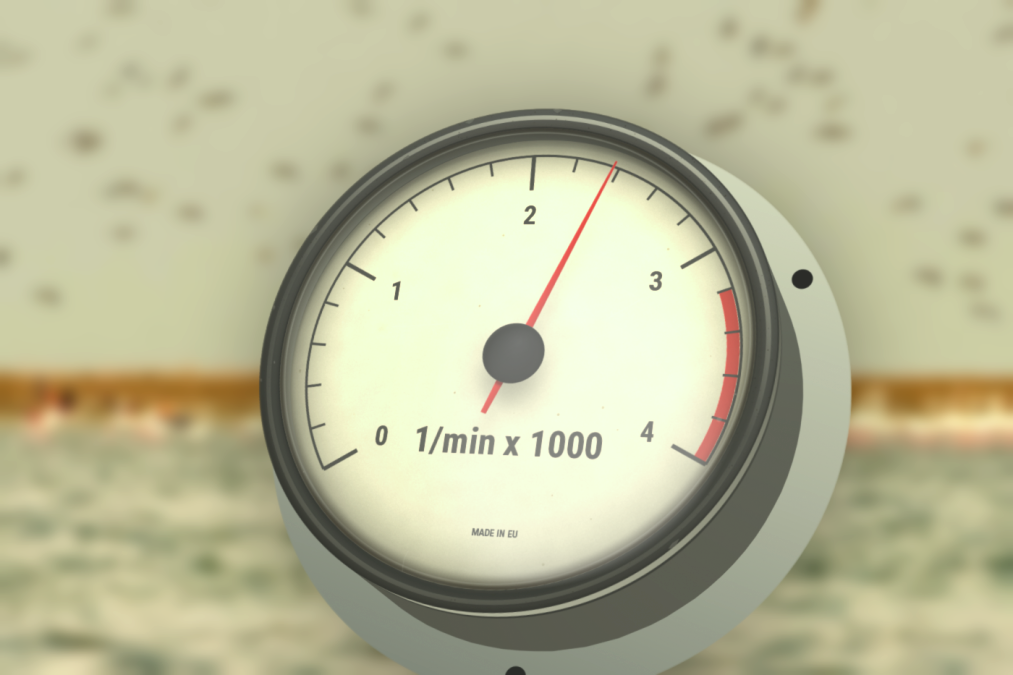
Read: 2400rpm
